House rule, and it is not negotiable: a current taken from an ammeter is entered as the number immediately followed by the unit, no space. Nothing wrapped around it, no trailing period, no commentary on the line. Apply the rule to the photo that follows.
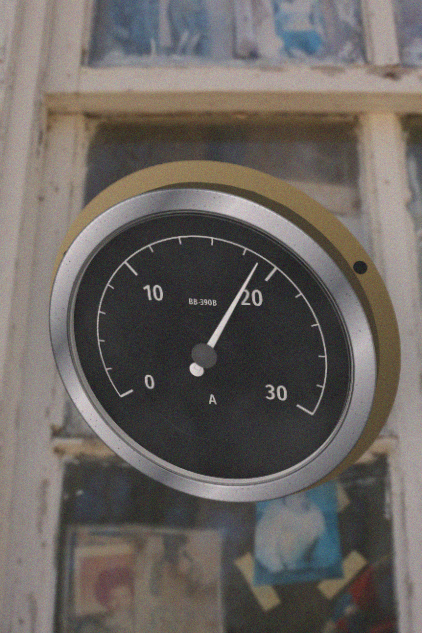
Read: 19A
